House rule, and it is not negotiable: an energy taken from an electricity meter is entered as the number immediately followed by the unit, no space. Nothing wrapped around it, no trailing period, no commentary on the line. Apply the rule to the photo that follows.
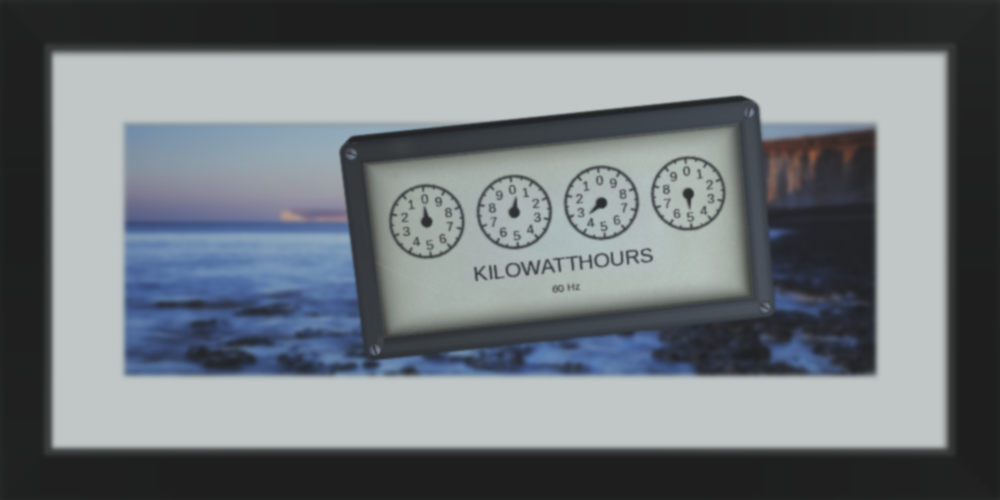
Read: 35kWh
